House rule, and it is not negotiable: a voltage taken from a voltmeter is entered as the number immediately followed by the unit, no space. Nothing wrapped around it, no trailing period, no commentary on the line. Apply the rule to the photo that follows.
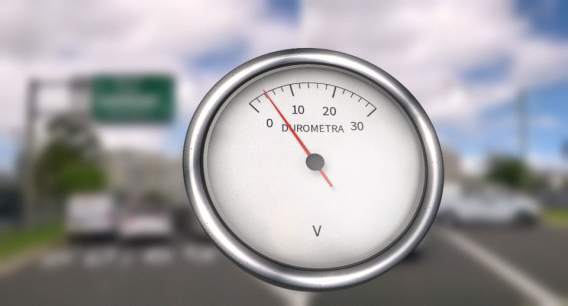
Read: 4V
